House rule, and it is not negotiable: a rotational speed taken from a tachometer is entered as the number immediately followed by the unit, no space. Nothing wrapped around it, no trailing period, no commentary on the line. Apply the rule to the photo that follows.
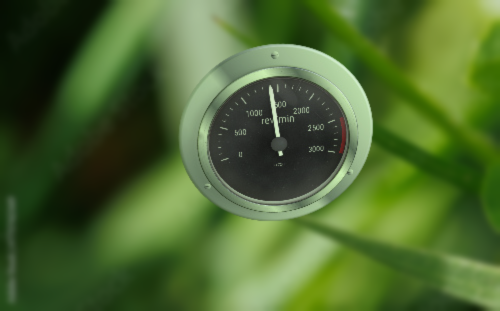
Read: 1400rpm
